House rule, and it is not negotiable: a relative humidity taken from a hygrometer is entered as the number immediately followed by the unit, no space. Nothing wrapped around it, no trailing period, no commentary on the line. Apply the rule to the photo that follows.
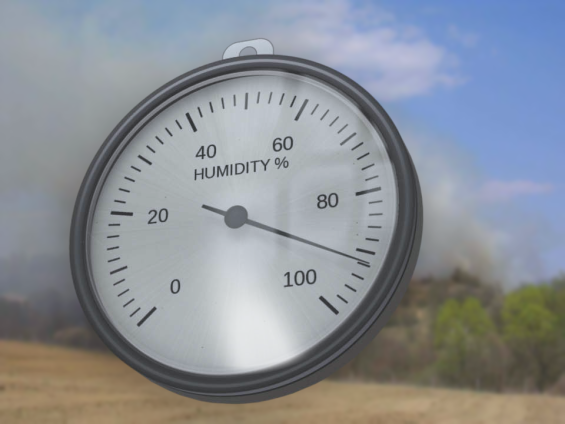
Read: 92%
